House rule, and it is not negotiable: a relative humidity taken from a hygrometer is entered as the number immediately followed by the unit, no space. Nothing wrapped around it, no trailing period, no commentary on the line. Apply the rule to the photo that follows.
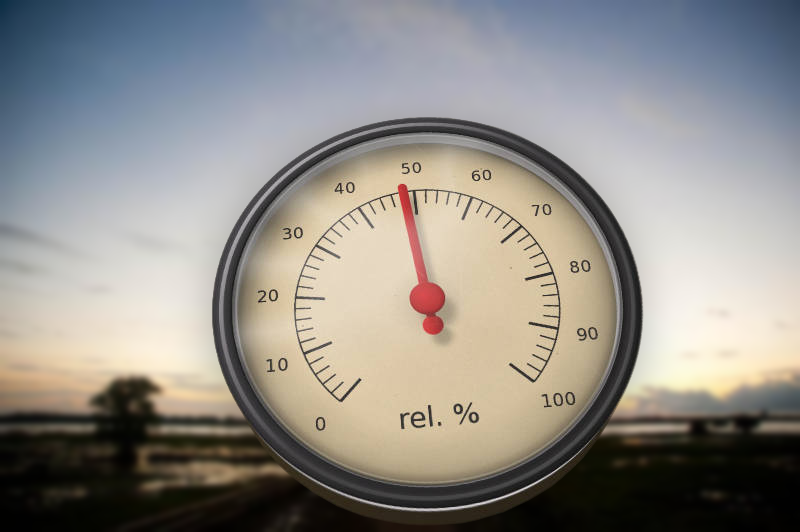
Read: 48%
